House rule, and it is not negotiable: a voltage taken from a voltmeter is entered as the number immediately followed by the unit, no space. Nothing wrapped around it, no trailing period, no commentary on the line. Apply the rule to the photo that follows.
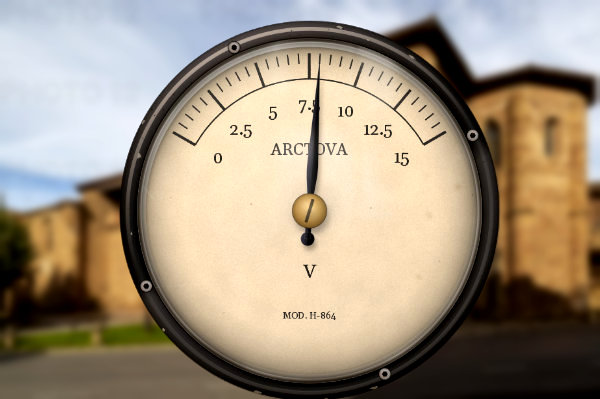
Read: 8V
